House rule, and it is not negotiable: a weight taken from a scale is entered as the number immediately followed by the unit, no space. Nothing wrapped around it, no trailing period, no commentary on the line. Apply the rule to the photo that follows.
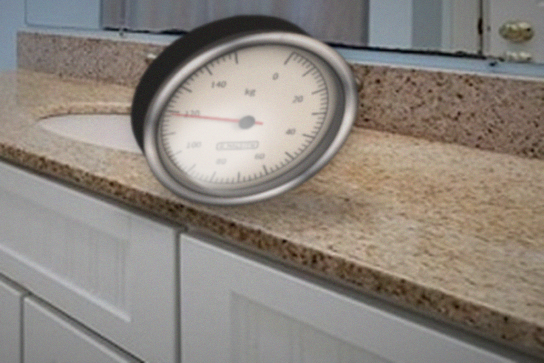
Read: 120kg
